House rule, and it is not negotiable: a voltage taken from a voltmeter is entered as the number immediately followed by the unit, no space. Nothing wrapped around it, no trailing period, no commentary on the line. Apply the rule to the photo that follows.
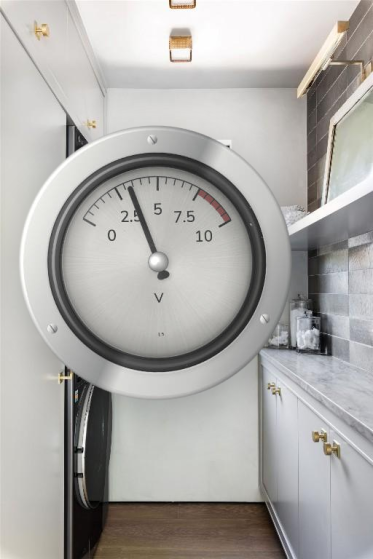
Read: 3.25V
